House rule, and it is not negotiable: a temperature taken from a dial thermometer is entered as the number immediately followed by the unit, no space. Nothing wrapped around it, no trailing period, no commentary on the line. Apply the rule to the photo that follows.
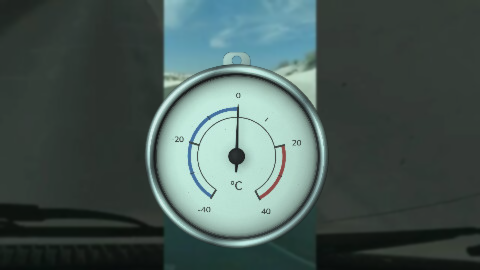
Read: 0°C
